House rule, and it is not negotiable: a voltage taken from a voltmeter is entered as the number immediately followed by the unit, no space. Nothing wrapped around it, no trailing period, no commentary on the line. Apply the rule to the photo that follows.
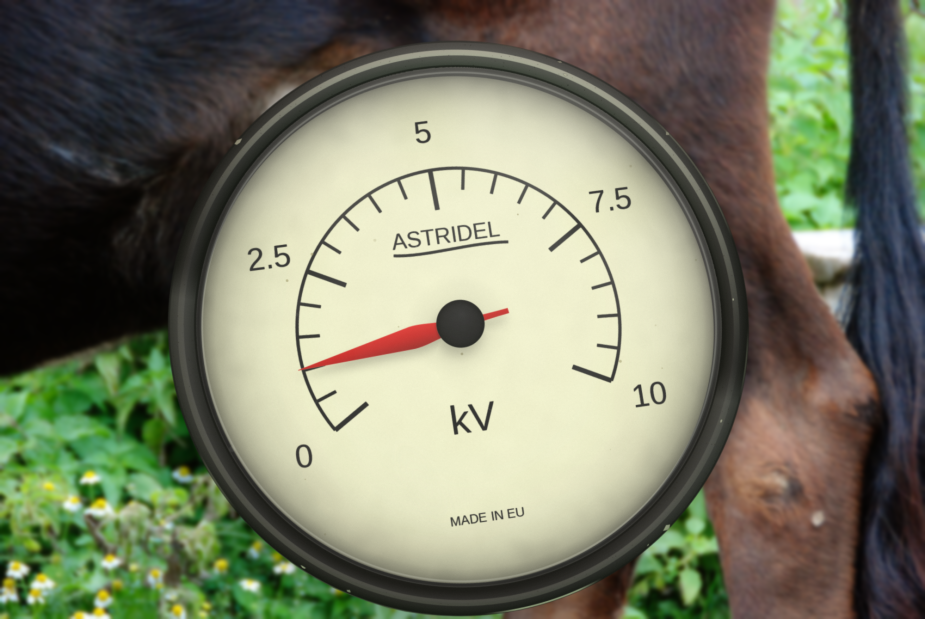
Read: 1kV
